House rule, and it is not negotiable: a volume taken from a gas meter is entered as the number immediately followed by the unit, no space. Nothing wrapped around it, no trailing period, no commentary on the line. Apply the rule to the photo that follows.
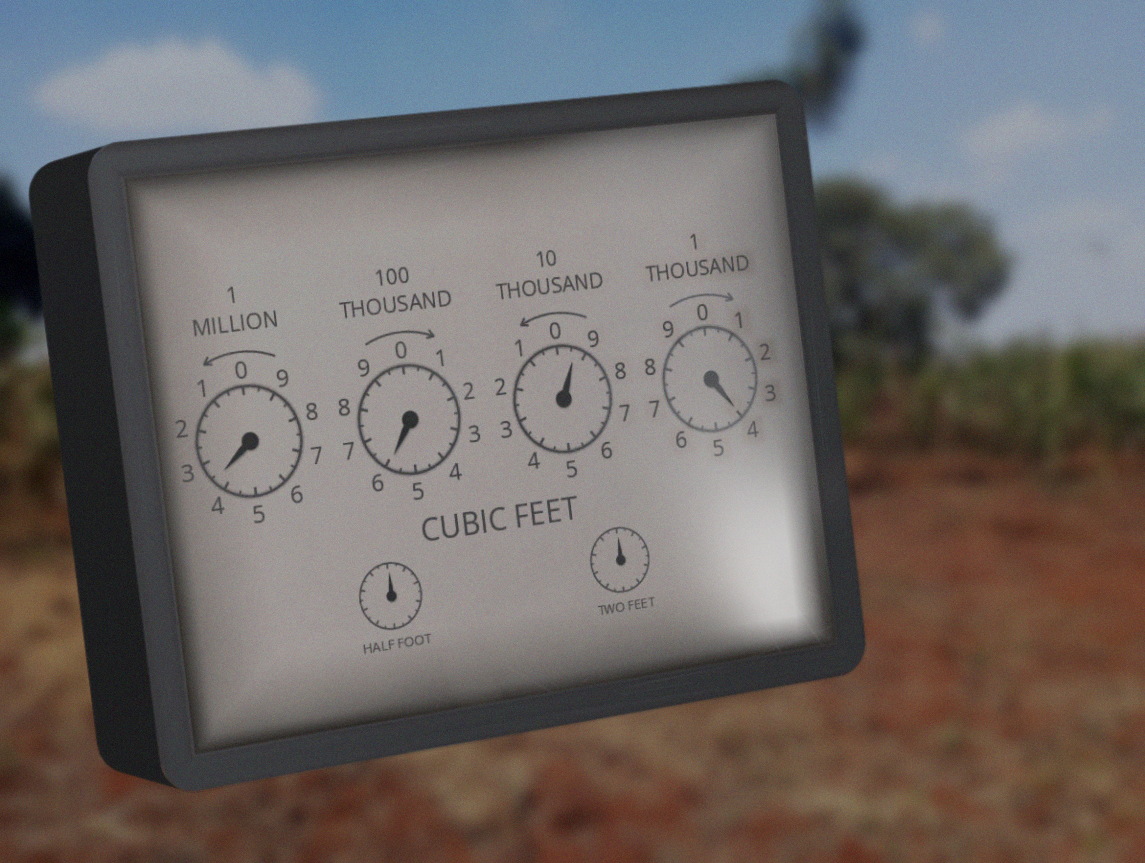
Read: 359400ft³
